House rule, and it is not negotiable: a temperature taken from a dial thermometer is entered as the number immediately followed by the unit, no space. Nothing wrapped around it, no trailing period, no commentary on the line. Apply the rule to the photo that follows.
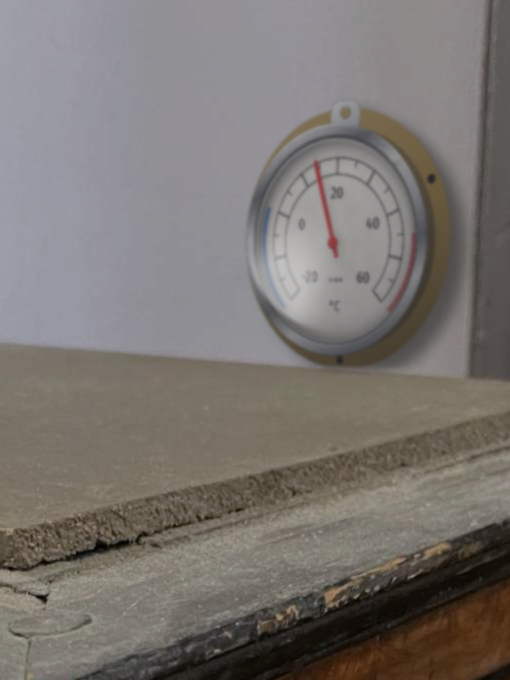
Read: 15°C
